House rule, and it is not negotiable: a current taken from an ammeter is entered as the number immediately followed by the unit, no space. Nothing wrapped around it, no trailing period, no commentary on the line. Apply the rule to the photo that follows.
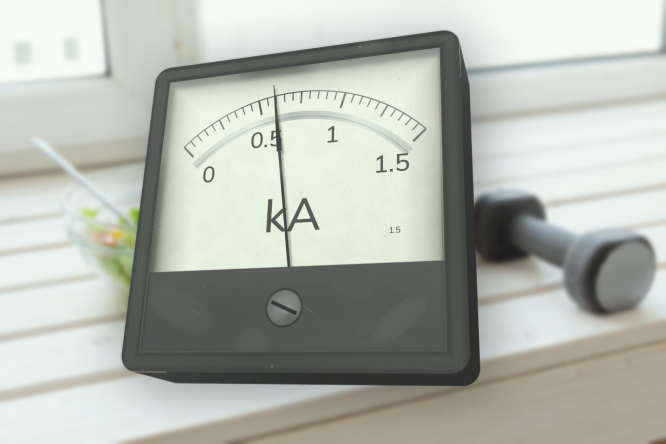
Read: 0.6kA
